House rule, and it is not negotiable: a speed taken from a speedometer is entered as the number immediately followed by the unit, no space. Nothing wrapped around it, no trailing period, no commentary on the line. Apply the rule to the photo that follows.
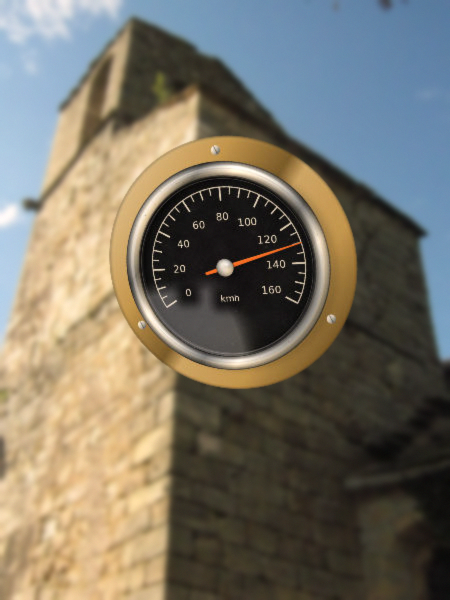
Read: 130km/h
